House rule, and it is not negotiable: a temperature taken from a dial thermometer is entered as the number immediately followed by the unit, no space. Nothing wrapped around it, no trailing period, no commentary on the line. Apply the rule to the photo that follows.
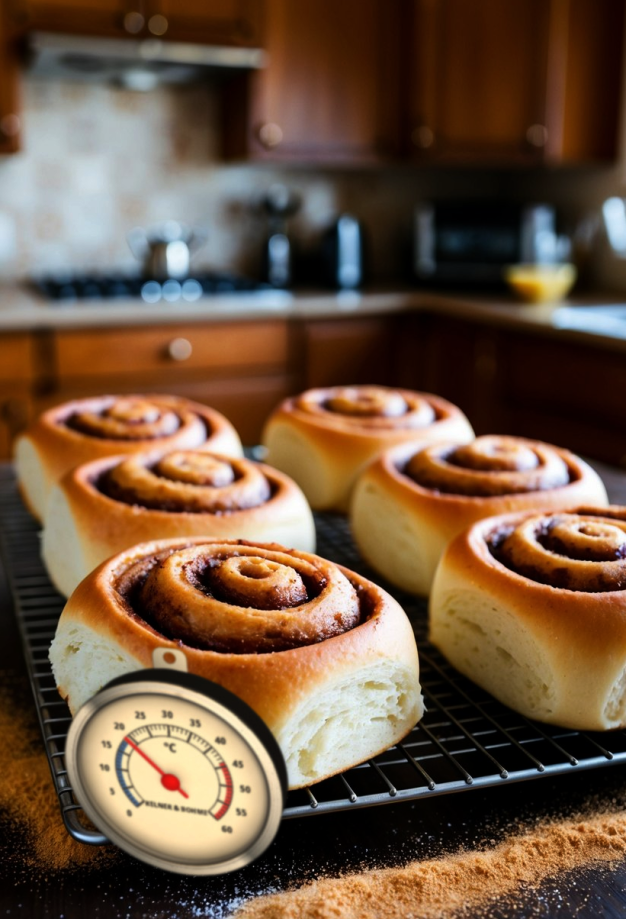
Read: 20°C
